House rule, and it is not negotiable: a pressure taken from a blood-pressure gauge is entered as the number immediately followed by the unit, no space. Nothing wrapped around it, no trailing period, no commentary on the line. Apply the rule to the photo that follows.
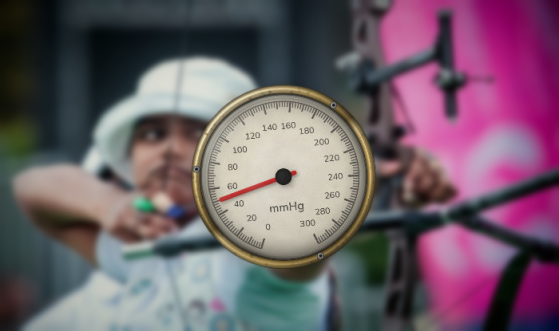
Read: 50mmHg
